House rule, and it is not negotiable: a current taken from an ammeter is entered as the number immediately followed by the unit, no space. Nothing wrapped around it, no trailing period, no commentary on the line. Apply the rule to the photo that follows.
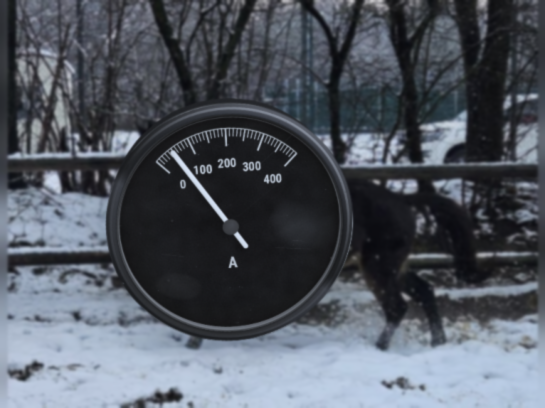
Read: 50A
